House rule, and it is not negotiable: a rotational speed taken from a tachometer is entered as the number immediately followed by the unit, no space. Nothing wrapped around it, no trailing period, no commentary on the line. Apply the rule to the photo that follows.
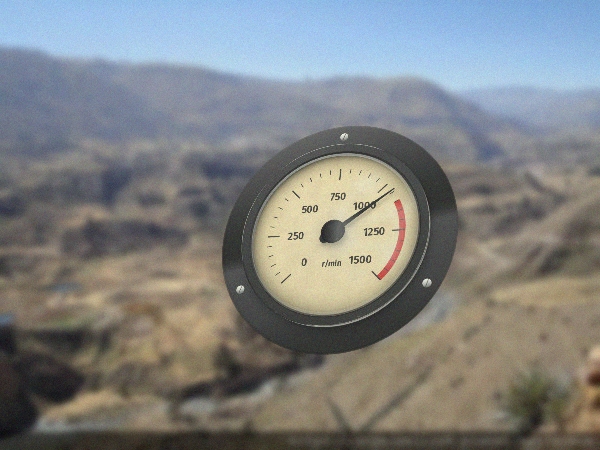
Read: 1050rpm
